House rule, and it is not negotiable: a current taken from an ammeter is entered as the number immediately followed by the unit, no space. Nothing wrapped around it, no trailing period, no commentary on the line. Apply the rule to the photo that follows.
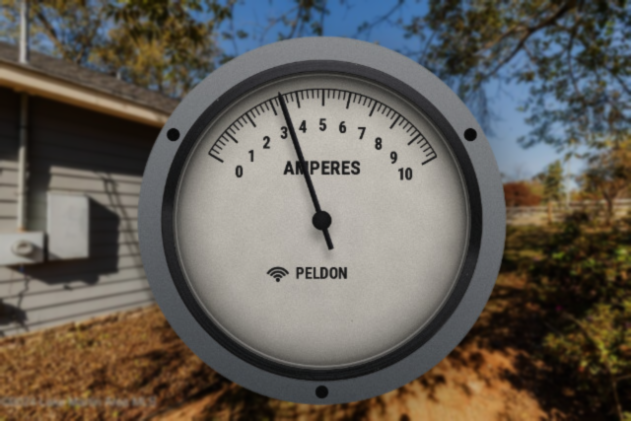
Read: 3.4A
